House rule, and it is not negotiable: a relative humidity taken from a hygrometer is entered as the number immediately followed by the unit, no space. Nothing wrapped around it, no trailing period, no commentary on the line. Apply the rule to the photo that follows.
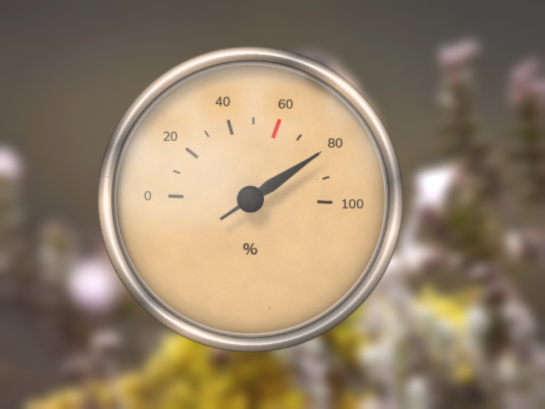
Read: 80%
